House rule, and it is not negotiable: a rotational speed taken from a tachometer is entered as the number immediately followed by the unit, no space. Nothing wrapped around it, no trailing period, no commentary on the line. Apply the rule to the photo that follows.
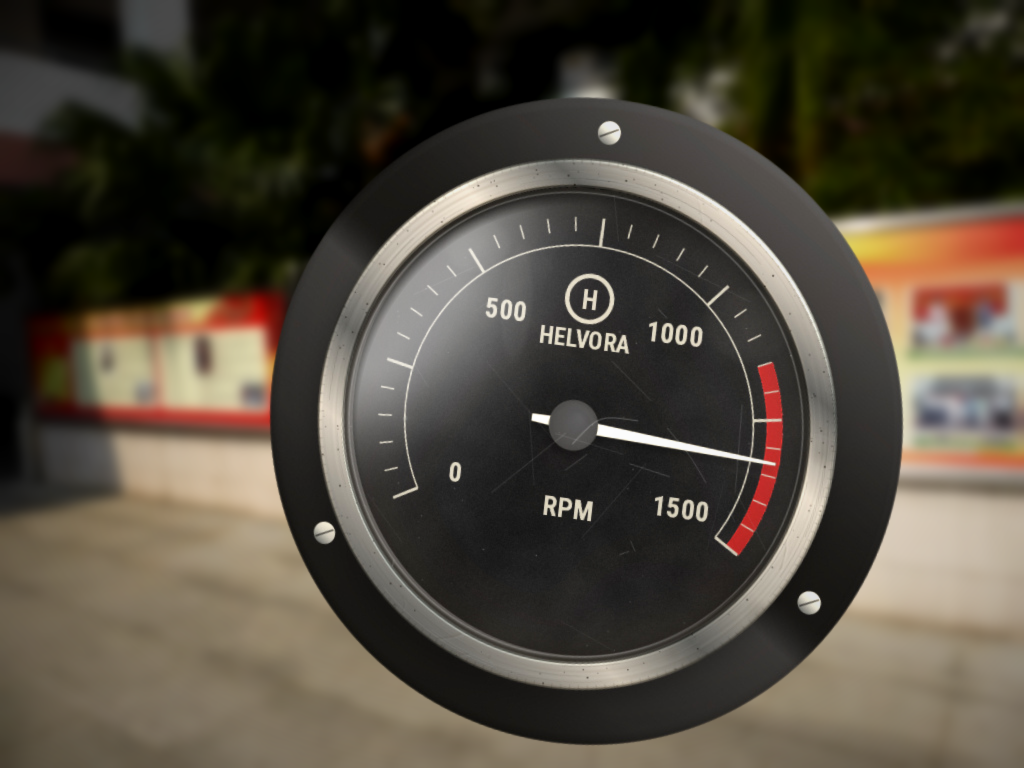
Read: 1325rpm
